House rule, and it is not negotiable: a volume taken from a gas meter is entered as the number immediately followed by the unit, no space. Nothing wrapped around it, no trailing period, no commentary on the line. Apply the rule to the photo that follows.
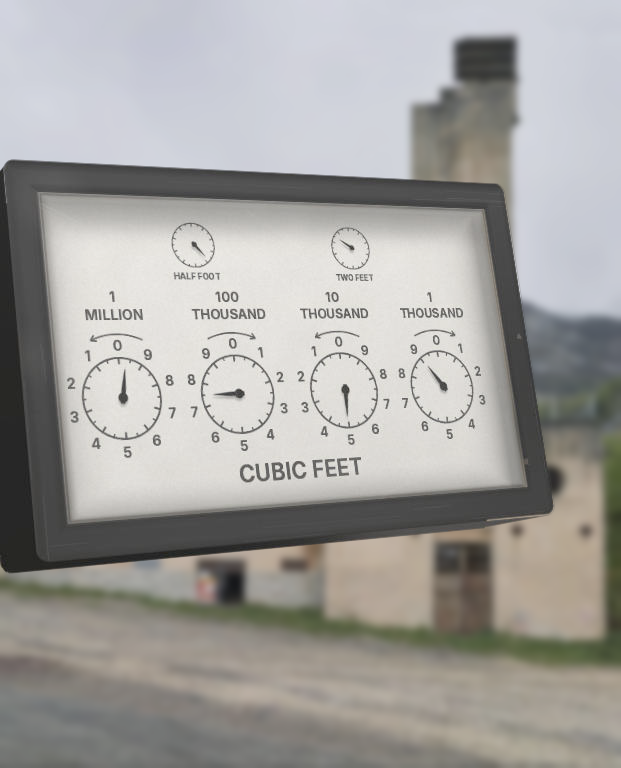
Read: 974900ft³
